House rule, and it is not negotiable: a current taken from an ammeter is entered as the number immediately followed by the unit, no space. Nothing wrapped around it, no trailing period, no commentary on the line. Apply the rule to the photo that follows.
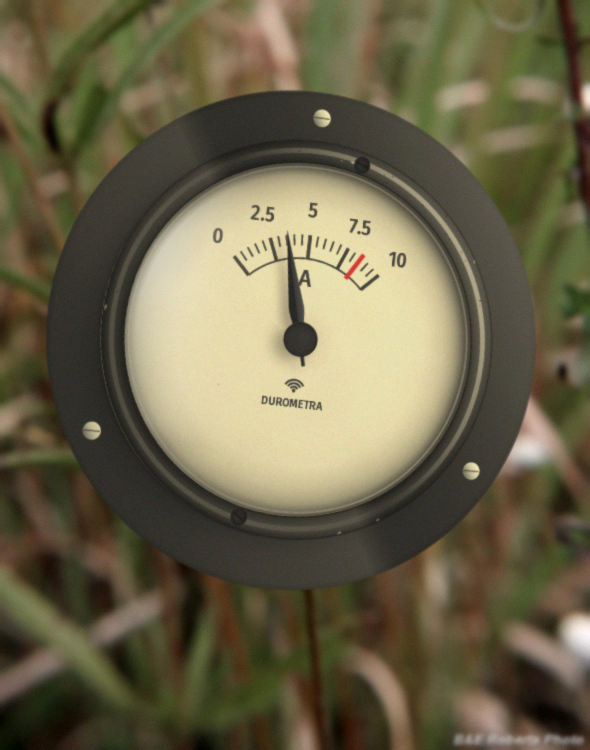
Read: 3.5A
